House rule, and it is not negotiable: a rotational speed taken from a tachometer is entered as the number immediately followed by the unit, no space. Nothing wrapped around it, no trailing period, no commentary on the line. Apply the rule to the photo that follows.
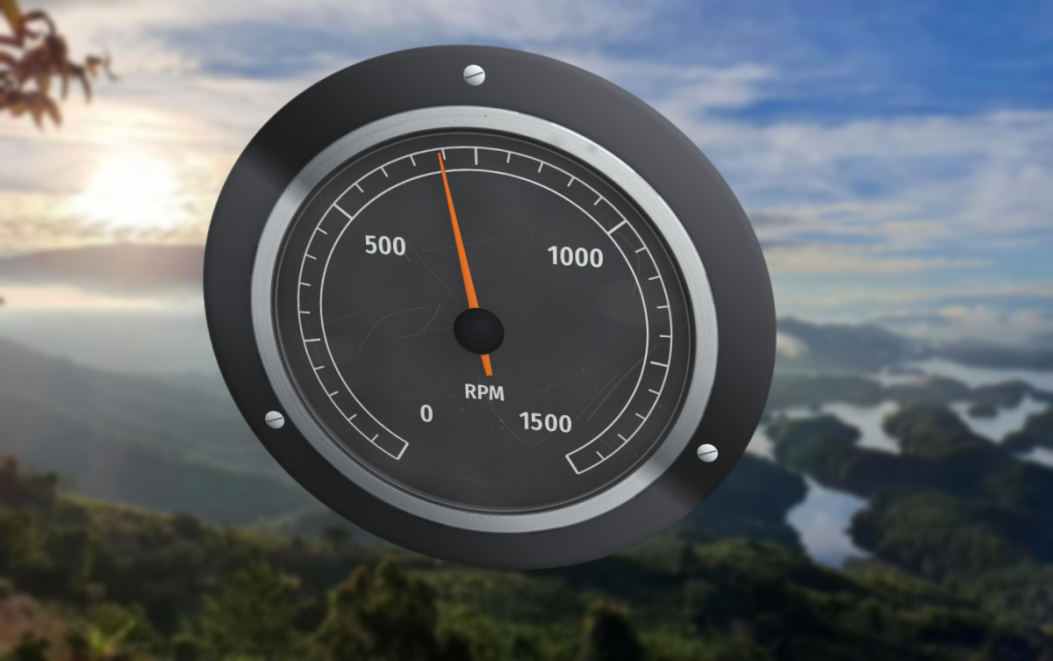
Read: 700rpm
